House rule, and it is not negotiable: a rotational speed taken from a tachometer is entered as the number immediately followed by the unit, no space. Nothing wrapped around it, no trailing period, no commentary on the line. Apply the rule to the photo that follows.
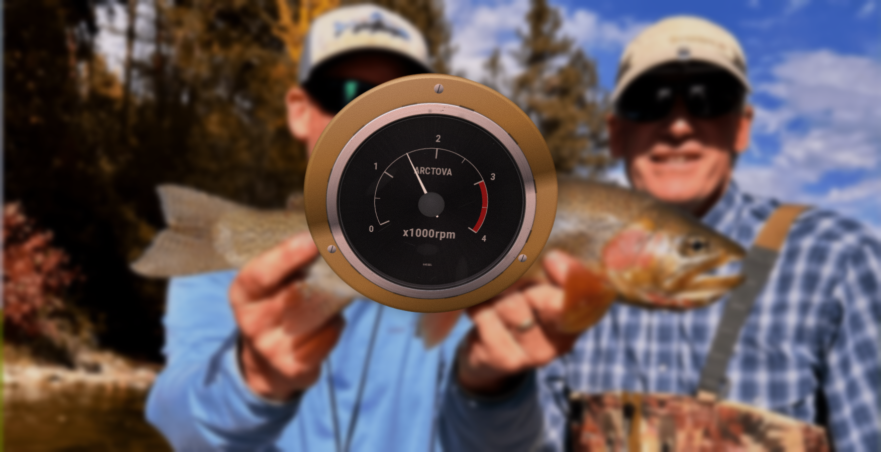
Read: 1500rpm
